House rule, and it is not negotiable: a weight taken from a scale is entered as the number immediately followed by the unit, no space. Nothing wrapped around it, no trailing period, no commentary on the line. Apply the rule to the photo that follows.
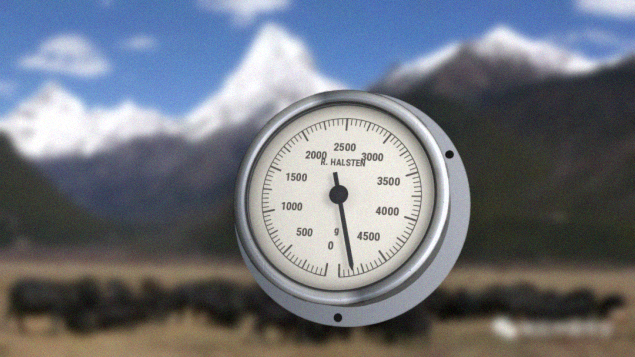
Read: 4850g
